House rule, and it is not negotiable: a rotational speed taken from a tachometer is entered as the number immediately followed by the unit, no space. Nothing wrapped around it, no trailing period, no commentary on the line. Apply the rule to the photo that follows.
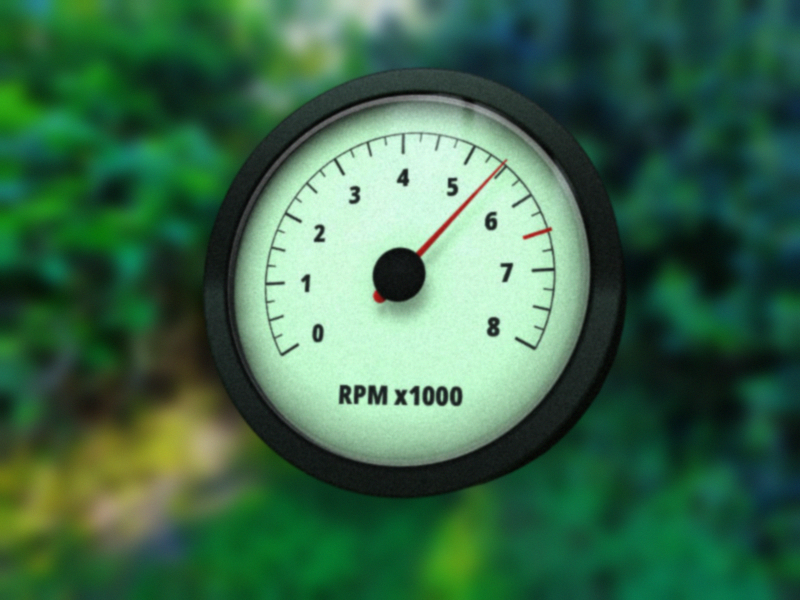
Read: 5500rpm
